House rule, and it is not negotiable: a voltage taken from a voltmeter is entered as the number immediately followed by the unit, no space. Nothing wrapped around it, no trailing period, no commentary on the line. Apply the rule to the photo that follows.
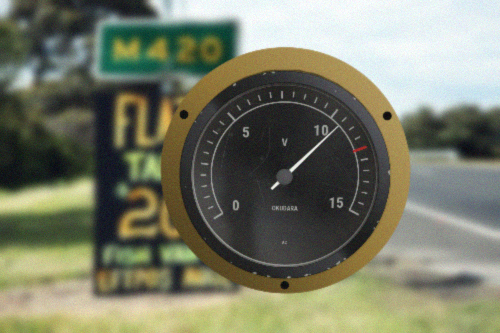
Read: 10.5V
